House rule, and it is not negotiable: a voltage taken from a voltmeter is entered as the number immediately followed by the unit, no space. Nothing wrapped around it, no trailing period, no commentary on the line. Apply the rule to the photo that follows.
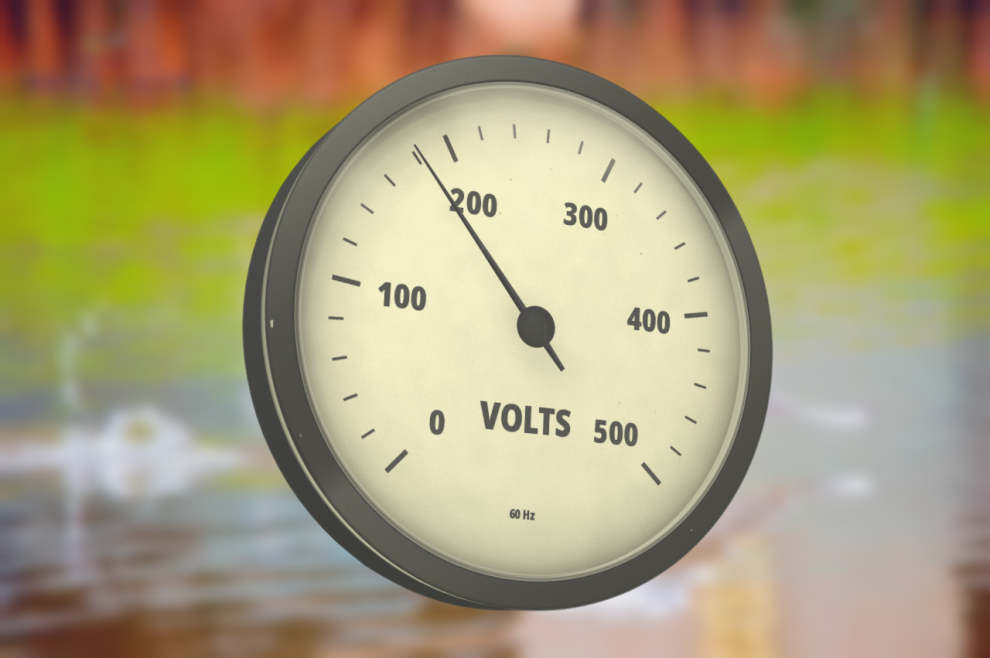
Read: 180V
